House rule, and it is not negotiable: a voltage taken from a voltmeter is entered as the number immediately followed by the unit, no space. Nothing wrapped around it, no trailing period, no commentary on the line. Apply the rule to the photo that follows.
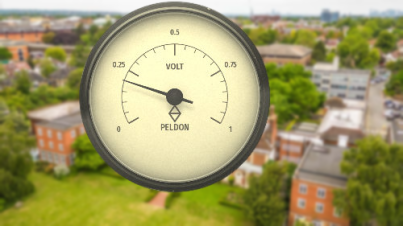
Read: 0.2V
